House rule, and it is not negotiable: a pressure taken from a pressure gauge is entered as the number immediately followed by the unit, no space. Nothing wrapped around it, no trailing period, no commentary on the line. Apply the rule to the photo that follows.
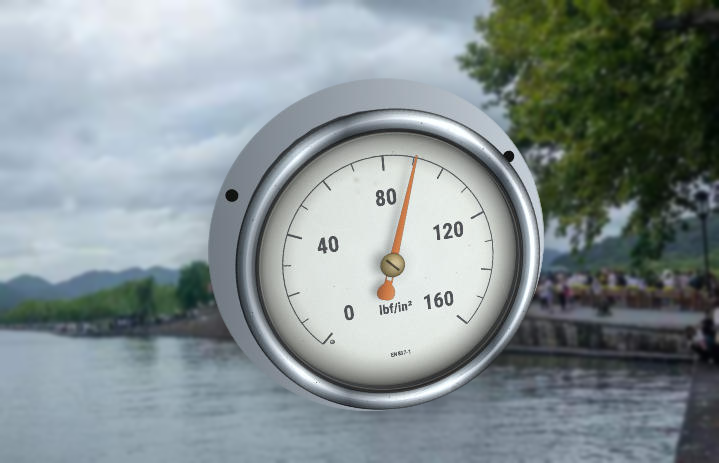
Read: 90psi
